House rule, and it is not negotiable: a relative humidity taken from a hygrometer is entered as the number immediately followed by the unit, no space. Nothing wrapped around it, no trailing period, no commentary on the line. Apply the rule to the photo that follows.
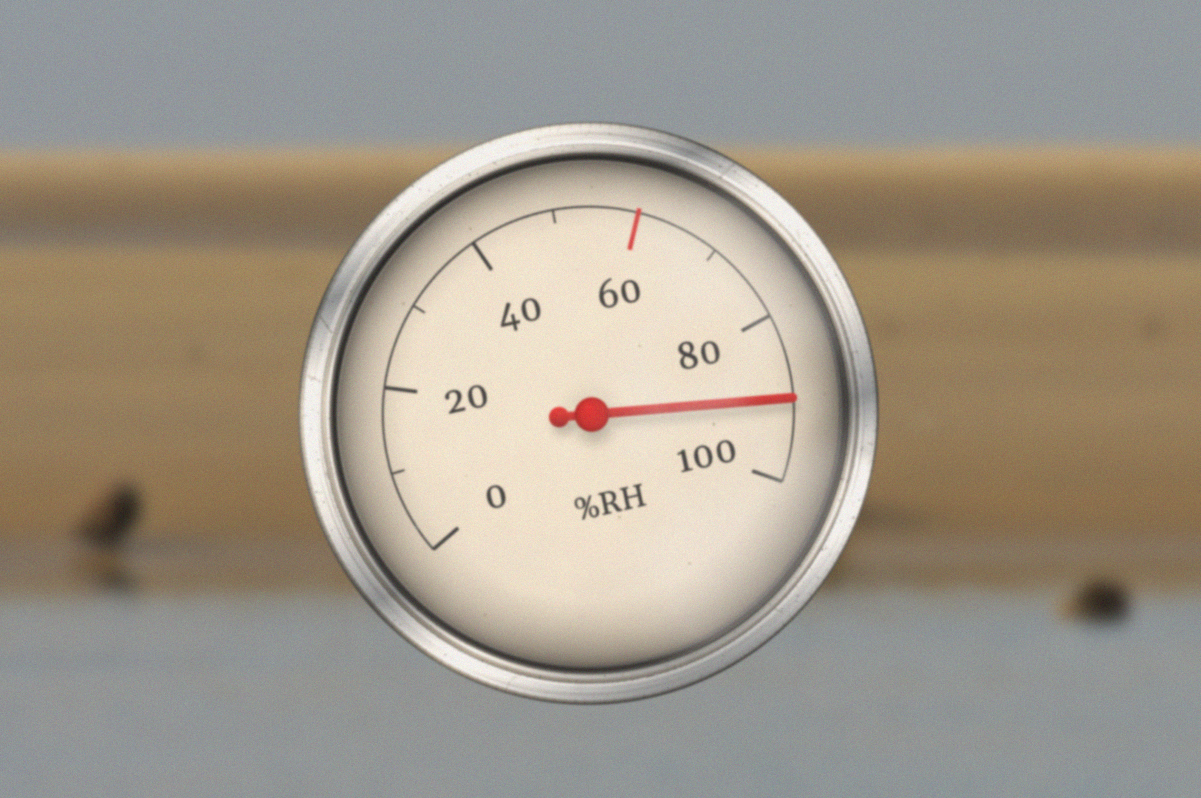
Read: 90%
